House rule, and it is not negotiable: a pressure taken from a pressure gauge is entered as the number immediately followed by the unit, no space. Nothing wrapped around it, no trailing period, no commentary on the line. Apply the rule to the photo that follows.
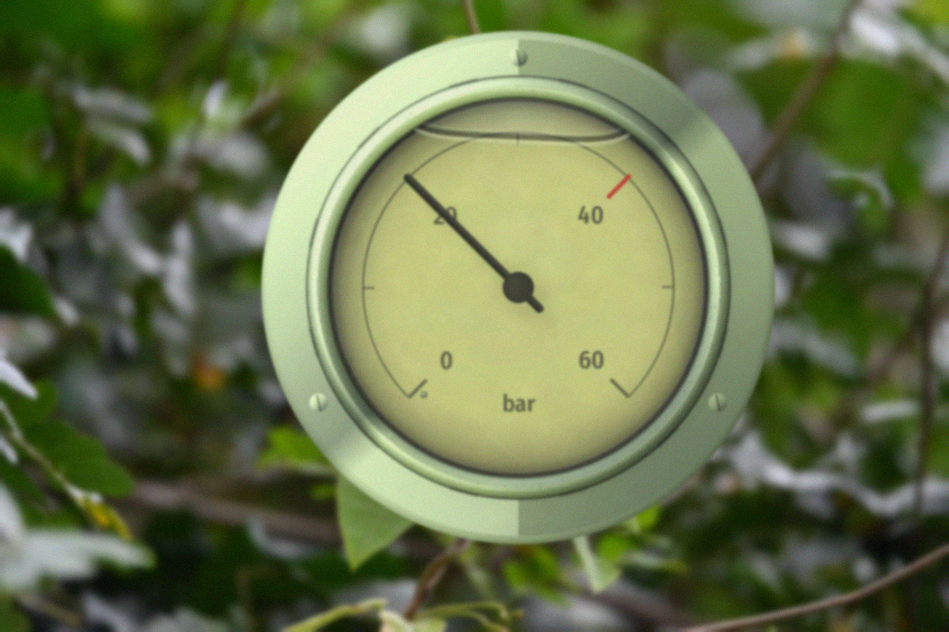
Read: 20bar
